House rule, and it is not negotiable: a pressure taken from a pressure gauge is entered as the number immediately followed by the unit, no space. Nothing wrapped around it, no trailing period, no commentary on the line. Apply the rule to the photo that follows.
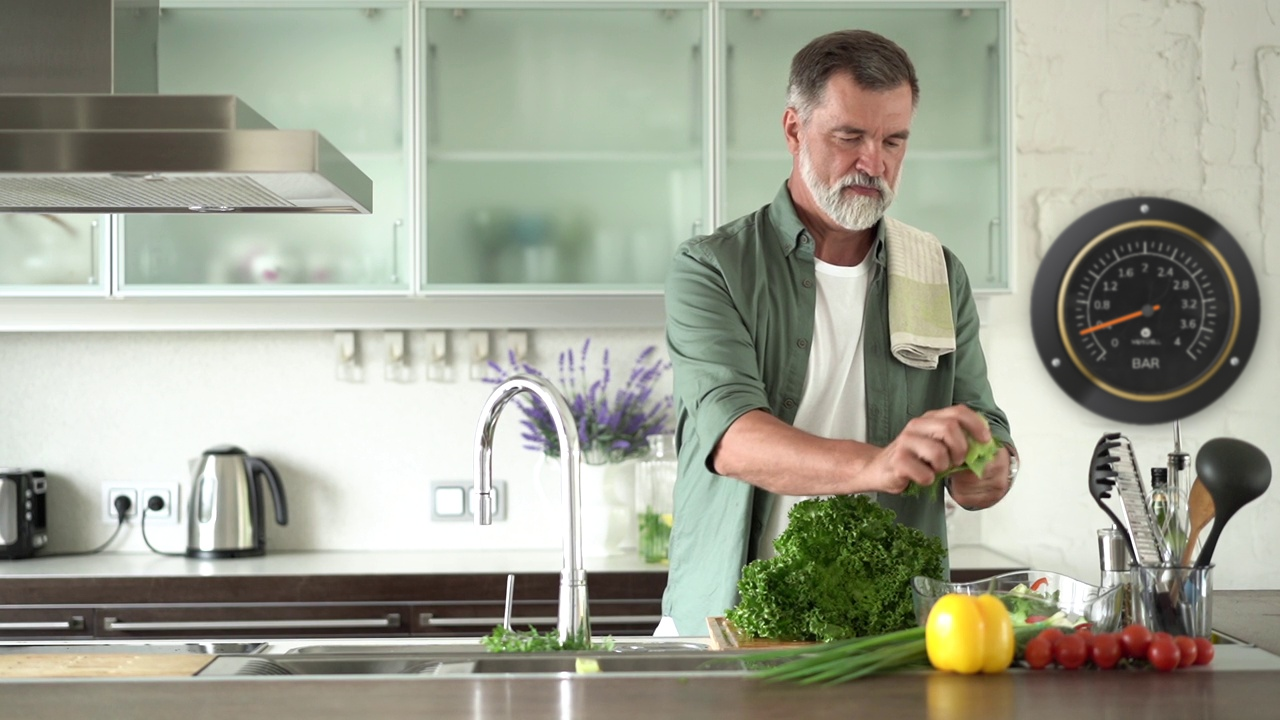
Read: 0.4bar
